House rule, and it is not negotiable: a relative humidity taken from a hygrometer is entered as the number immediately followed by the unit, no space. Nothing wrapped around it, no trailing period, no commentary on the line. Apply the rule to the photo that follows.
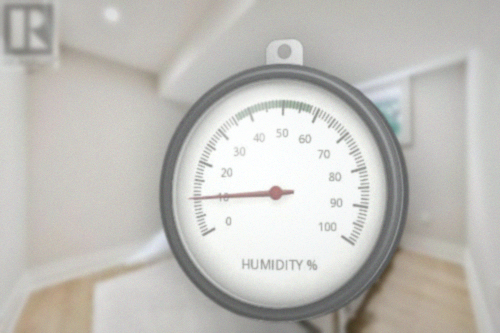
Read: 10%
